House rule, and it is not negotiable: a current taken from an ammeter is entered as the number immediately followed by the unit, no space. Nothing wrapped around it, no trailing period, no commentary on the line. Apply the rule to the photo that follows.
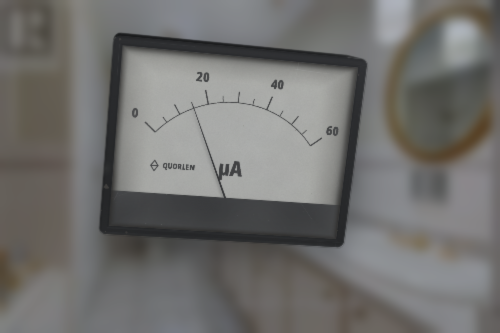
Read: 15µA
